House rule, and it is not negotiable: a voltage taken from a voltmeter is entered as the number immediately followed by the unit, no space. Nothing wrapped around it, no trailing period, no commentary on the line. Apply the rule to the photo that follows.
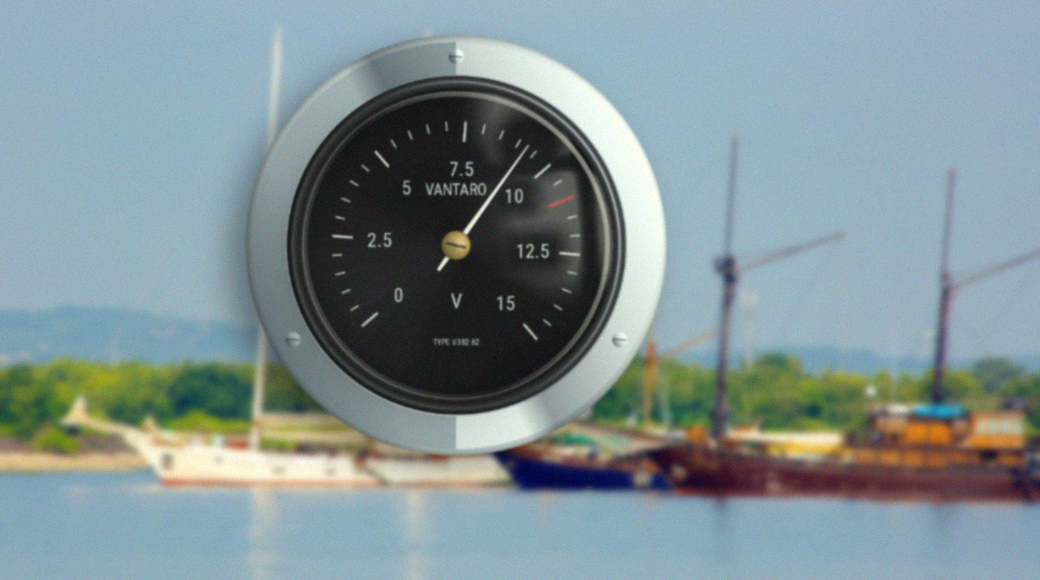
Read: 9.25V
